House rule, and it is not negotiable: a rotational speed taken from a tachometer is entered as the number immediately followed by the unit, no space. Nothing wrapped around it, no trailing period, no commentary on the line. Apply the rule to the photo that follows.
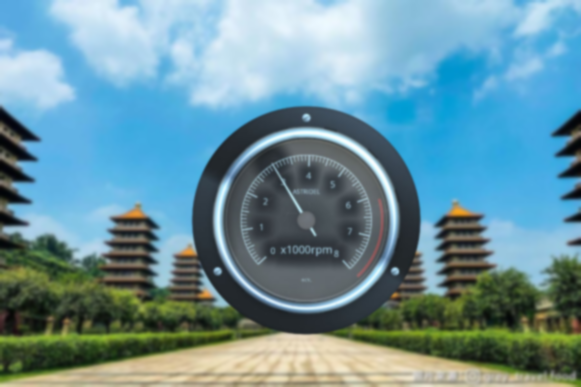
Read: 3000rpm
